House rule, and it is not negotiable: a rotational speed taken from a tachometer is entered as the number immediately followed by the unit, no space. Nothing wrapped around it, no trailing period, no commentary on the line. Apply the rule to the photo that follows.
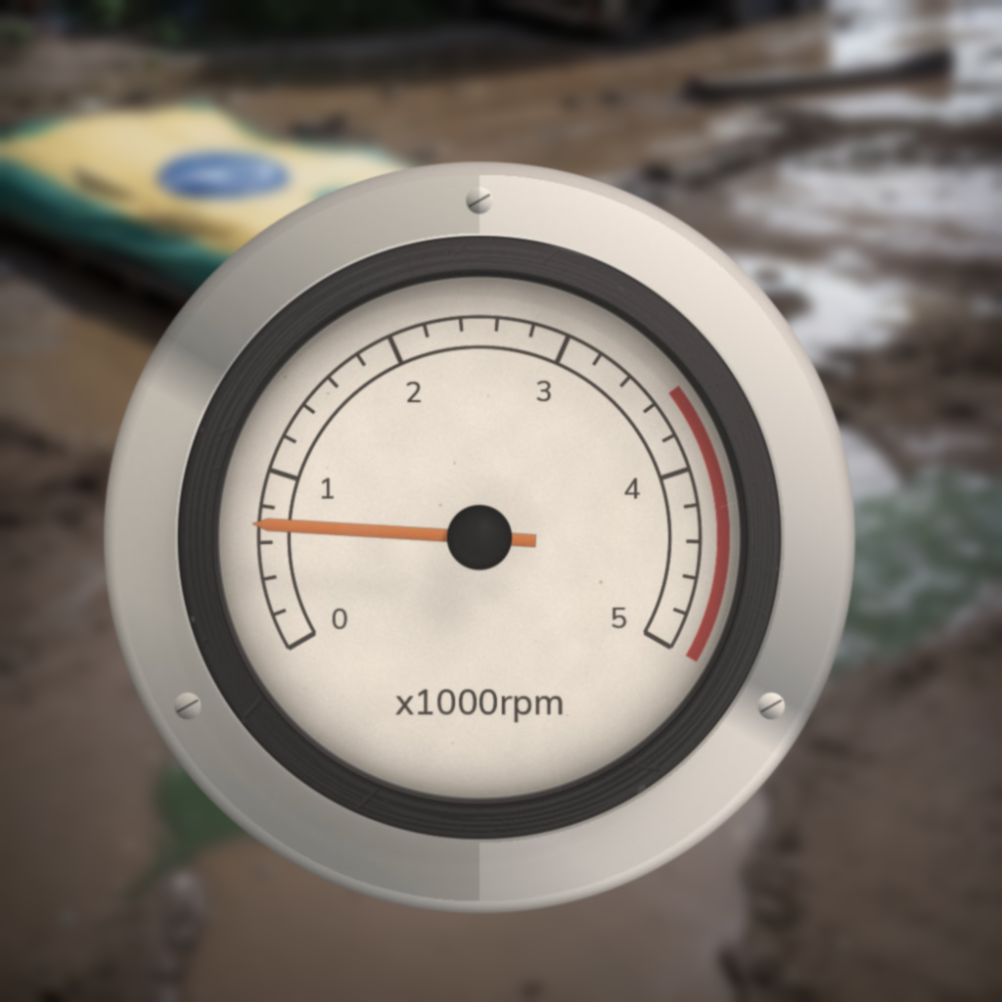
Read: 700rpm
